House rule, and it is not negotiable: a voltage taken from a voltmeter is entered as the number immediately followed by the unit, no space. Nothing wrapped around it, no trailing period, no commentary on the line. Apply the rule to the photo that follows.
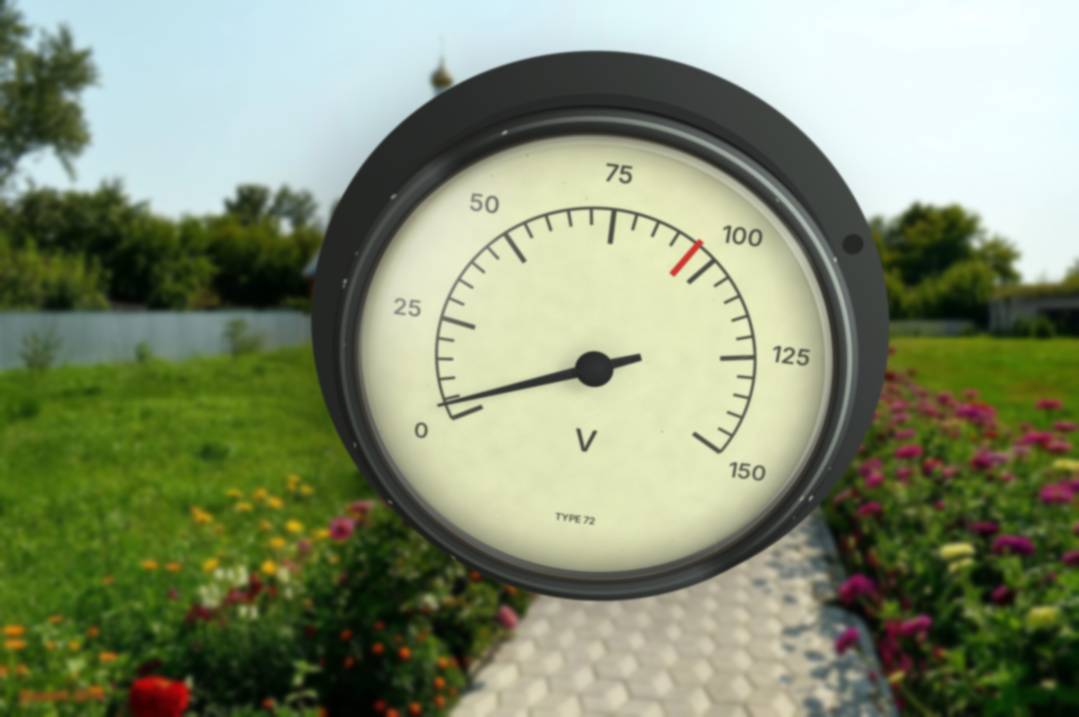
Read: 5V
